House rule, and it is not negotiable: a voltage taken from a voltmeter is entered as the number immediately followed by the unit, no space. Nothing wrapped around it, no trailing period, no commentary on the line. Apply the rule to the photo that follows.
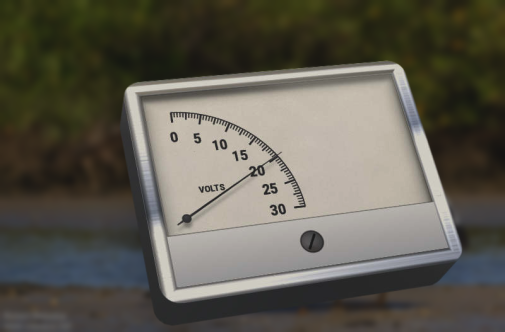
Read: 20V
